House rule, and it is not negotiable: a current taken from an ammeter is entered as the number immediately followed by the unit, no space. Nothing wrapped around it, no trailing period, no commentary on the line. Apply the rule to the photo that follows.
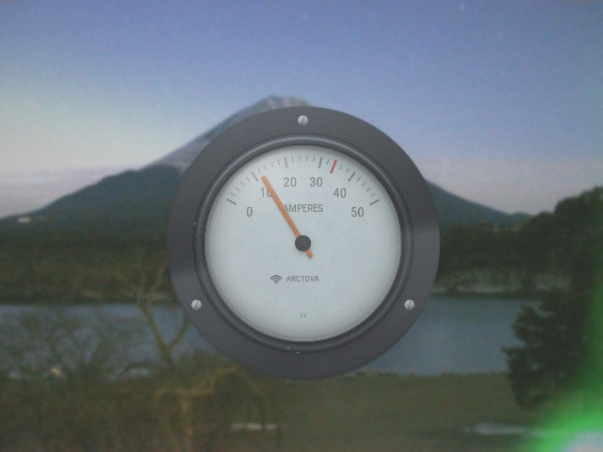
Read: 12A
